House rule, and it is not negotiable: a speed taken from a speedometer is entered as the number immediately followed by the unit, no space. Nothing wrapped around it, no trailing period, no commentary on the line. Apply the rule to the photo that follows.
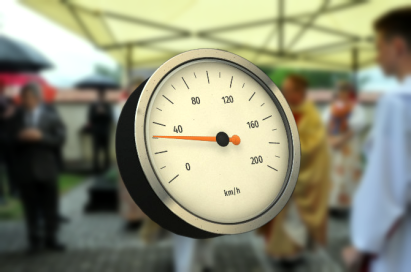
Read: 30km/h
